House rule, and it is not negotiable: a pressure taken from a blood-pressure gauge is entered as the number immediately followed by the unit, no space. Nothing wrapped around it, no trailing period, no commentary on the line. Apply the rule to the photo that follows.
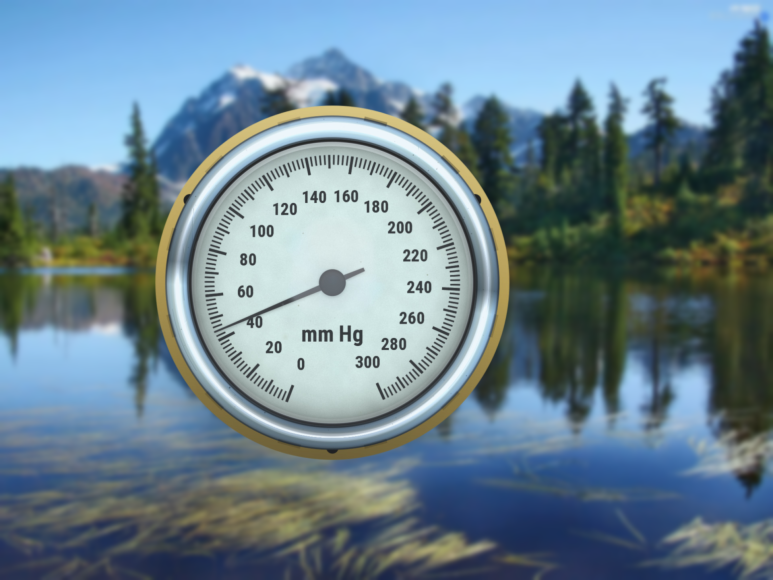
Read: 44mmHg
